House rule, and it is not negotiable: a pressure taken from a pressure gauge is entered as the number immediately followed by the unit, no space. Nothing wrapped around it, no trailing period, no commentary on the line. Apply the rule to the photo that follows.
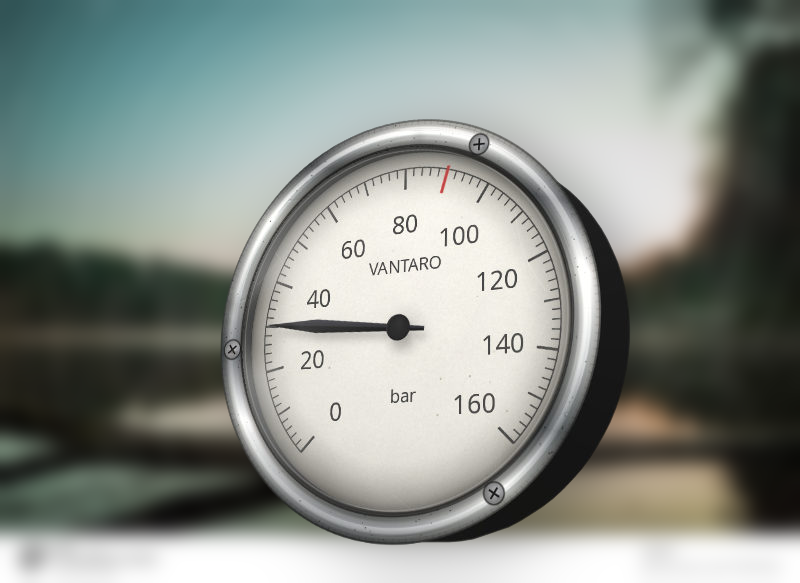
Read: 30bar
